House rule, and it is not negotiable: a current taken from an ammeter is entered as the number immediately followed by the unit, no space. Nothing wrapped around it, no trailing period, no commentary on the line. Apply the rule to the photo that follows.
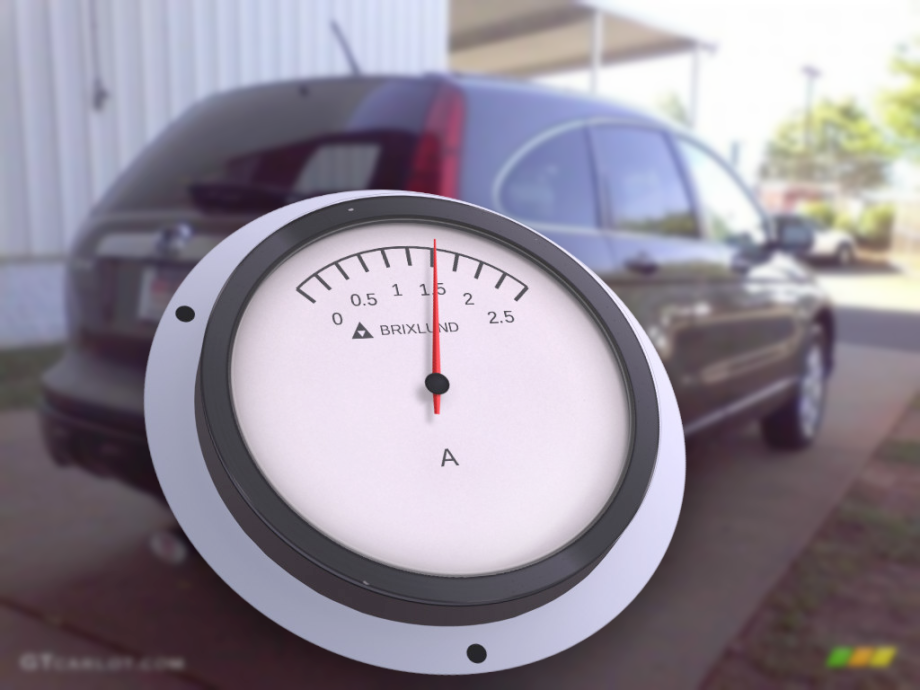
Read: 1.5A
